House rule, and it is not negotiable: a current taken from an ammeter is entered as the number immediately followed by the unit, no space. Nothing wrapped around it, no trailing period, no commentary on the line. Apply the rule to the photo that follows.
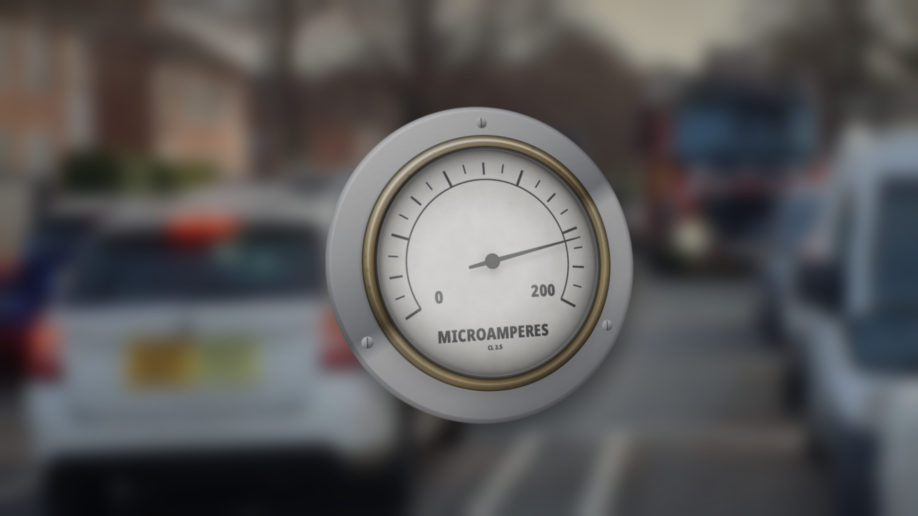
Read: 165µA
